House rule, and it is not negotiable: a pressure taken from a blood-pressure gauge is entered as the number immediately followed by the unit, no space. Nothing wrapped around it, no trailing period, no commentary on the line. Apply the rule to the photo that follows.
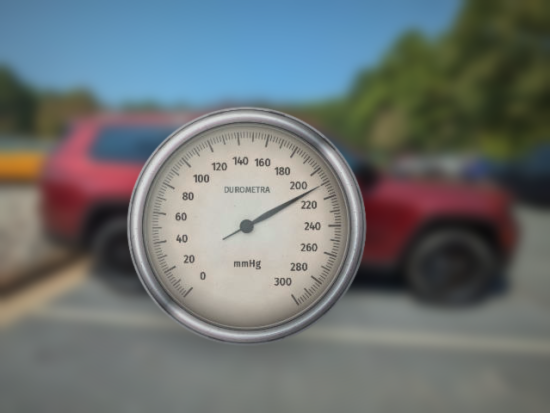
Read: 210mmHg
